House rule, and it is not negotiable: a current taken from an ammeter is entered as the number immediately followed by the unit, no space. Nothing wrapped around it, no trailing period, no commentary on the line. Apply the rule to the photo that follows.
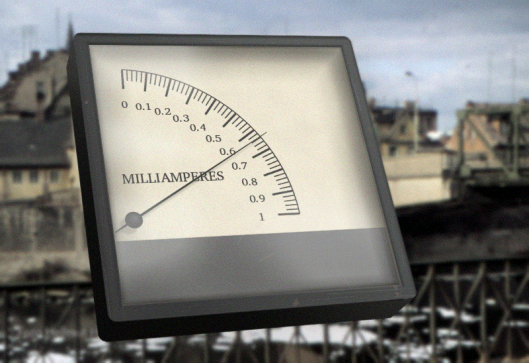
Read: 0.64mA
